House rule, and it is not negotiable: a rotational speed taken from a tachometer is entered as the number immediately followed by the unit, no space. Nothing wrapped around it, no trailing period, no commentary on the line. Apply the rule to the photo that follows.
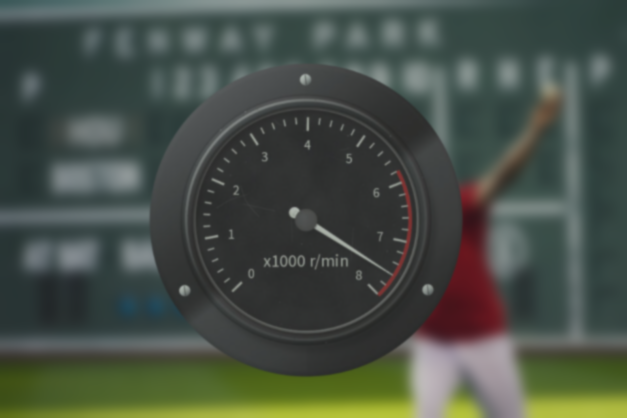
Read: 7600rpm
